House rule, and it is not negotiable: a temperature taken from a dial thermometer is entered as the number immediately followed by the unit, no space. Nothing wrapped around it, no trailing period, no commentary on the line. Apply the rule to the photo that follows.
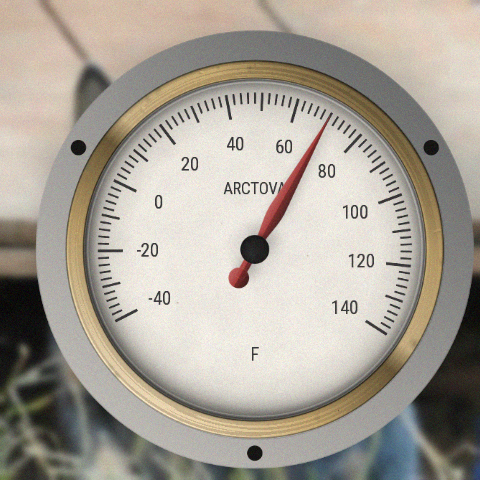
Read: 70°F
